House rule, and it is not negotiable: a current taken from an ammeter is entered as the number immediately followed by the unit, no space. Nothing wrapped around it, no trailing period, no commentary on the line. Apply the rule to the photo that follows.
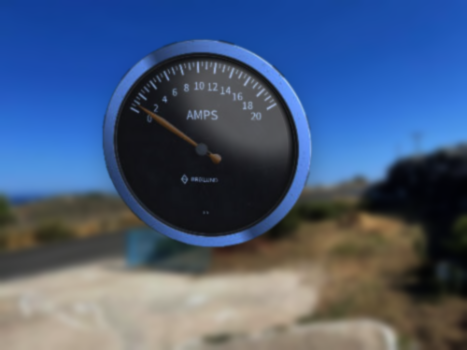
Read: 1A
